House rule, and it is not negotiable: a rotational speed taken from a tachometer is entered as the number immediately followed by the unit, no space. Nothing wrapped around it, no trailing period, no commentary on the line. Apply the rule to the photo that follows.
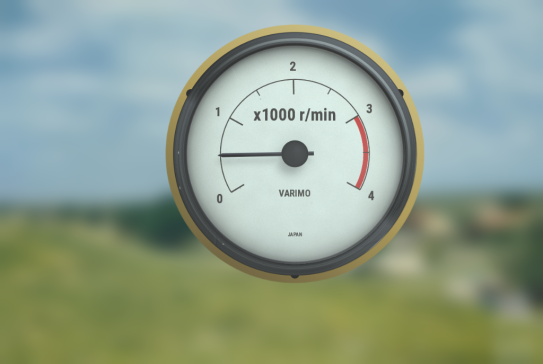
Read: 500rpm
